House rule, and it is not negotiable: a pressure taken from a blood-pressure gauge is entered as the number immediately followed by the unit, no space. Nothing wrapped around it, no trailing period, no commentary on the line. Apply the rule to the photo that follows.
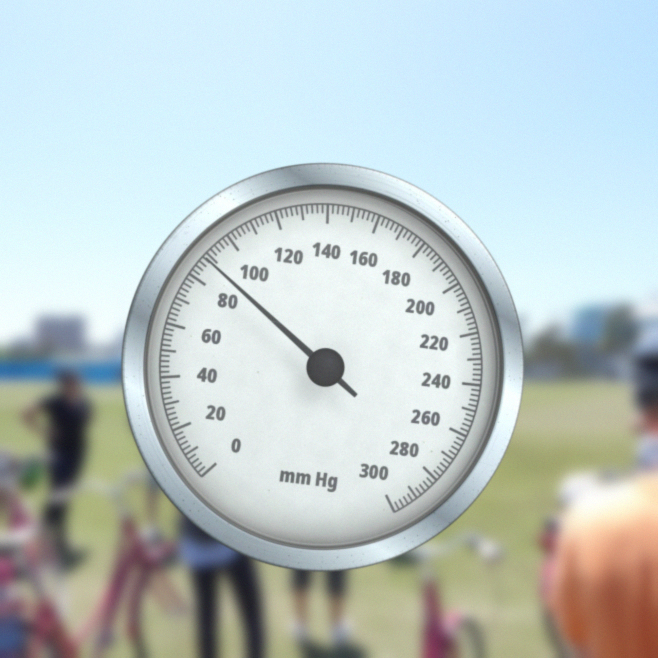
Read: 88mmHg
